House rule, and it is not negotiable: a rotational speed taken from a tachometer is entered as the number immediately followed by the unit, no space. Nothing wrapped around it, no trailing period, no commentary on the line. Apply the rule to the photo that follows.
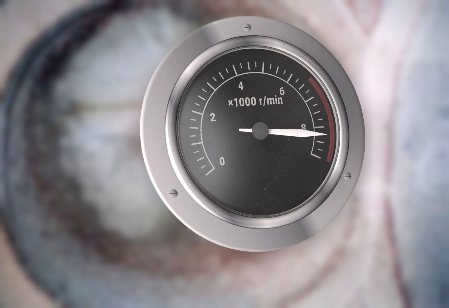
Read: 8250rpm
